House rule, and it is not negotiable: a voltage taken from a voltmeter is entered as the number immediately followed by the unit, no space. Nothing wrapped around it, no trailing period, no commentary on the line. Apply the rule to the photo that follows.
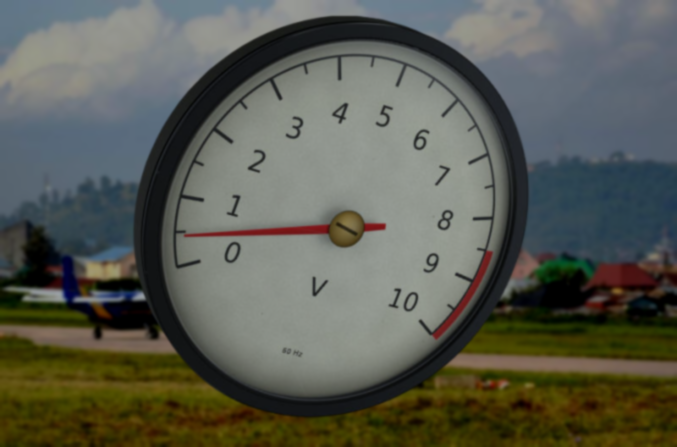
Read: 0.5V
